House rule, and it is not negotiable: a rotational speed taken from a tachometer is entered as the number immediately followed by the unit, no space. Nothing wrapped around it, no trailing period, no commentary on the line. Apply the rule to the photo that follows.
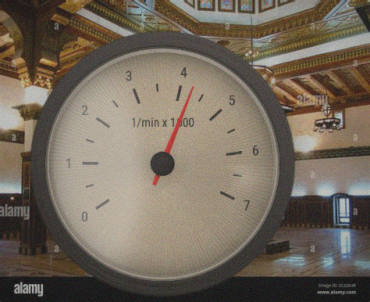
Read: 4250rpm
